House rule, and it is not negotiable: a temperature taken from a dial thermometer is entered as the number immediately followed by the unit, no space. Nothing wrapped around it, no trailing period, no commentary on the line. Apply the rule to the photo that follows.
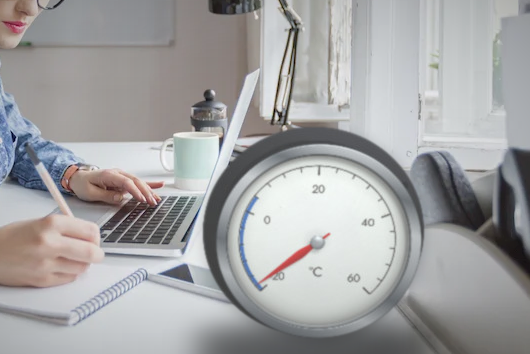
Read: -18°C
